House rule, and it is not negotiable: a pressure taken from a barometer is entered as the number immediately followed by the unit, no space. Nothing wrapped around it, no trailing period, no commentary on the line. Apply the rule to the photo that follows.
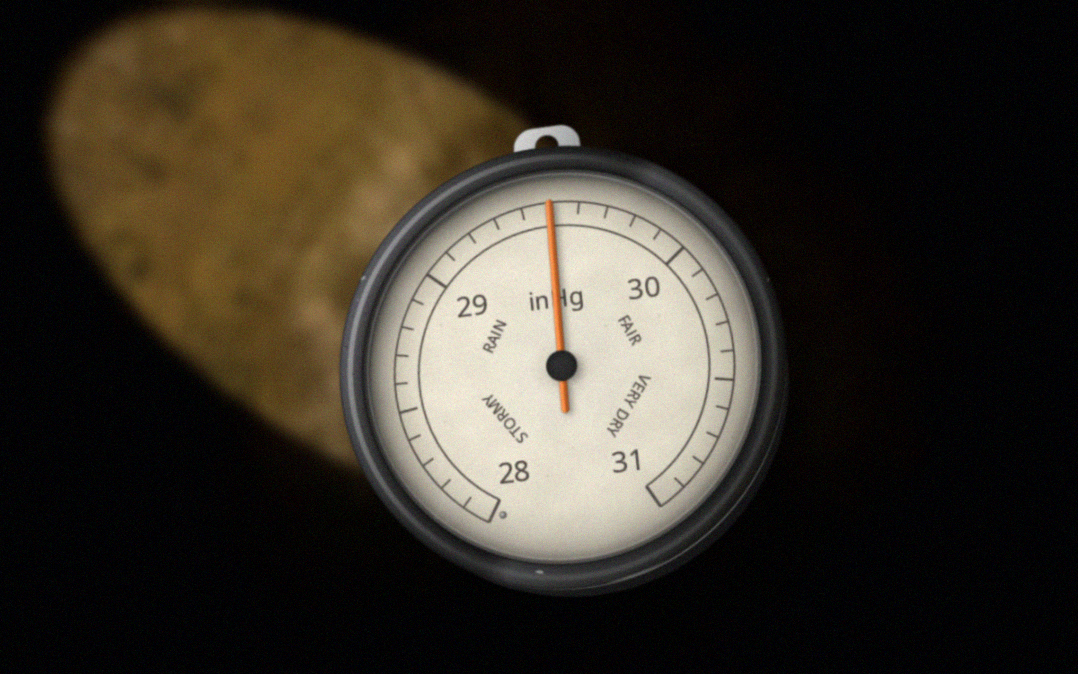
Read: 29.5inHg
